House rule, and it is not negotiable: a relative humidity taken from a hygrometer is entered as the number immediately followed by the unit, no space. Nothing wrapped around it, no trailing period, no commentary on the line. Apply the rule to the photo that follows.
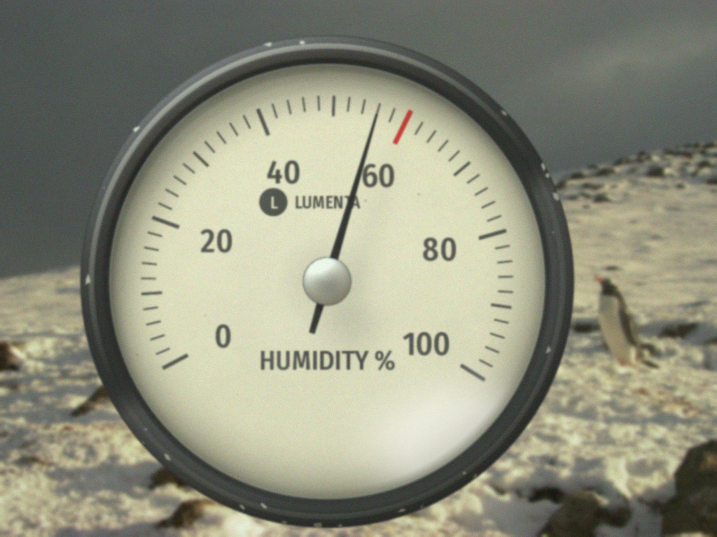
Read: 56%
